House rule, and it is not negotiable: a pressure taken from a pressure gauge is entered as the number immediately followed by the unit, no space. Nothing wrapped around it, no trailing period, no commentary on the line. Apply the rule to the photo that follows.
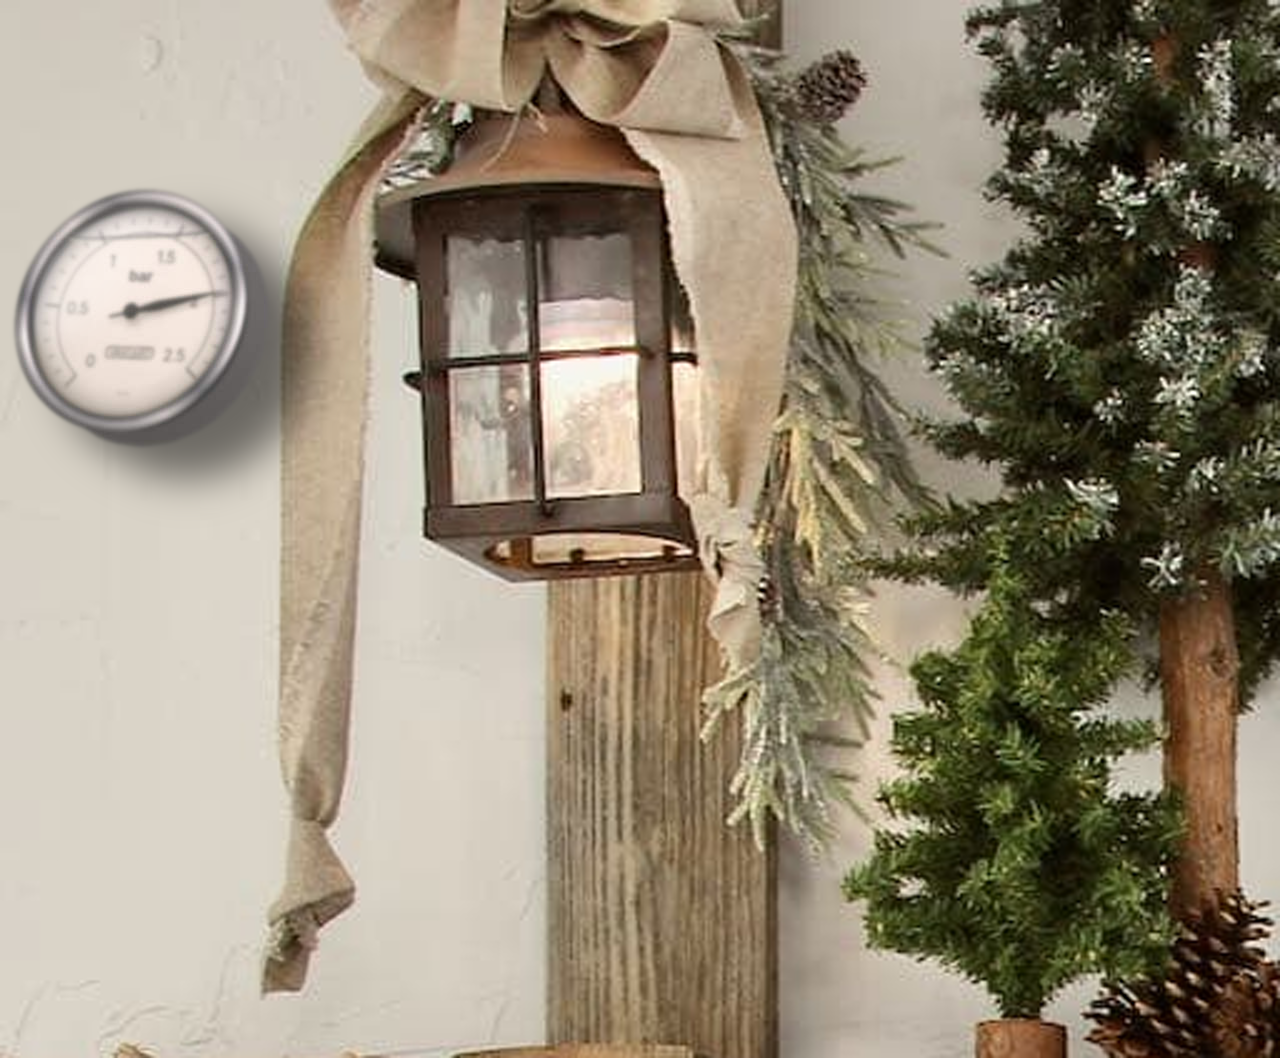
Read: 2bar
